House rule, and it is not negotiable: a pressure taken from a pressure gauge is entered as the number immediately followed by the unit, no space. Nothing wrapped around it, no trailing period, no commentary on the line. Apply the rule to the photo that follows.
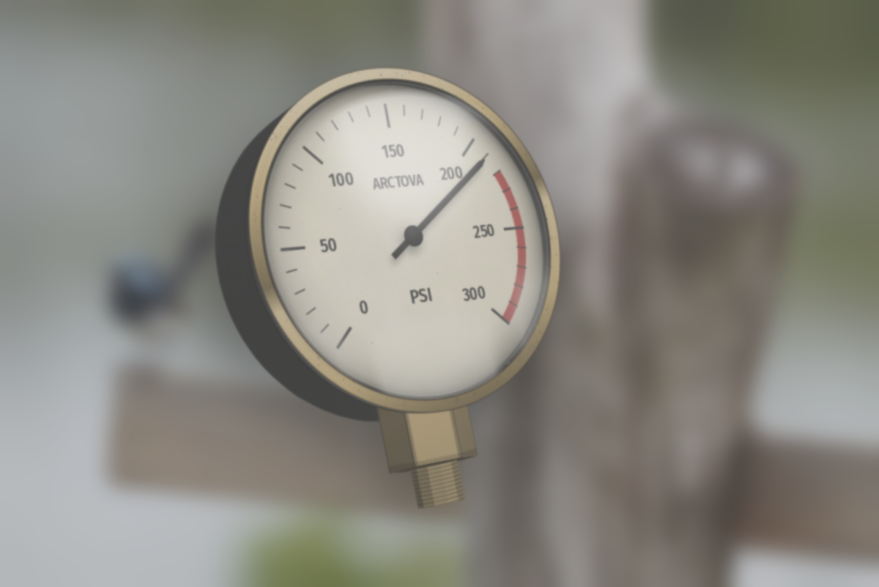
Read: 210psi
